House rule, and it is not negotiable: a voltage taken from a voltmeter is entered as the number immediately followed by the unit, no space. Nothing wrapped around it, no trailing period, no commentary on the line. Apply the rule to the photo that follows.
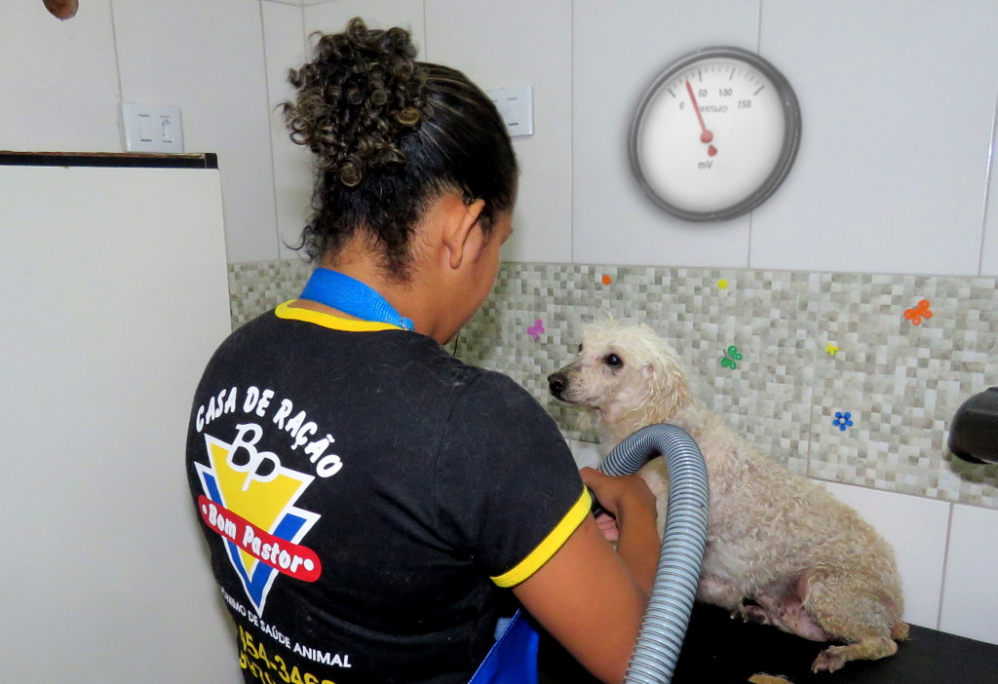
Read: 30mV
